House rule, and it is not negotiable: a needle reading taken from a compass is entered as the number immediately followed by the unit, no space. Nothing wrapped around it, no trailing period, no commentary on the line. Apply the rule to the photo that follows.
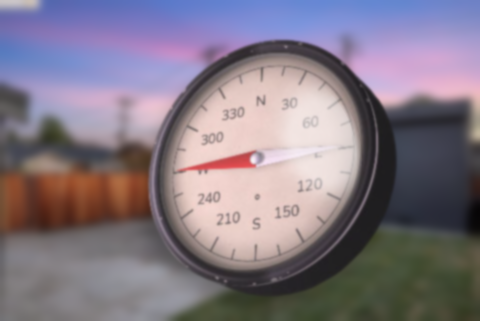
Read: 270°
